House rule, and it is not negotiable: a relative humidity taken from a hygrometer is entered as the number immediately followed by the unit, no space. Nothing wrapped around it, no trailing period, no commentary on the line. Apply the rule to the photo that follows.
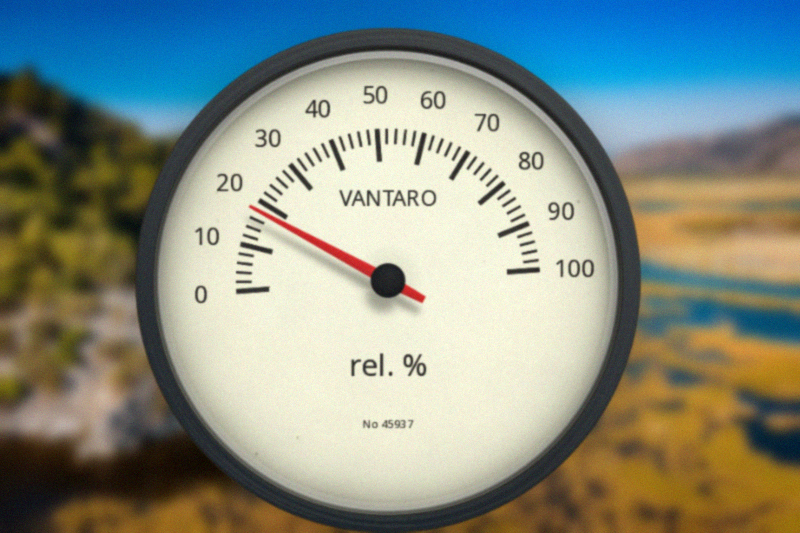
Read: 18%
